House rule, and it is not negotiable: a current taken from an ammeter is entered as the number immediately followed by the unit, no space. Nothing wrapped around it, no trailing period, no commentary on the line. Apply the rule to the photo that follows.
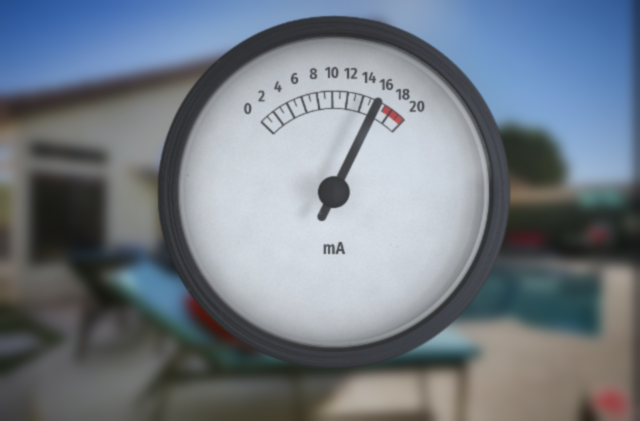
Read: 16mA
